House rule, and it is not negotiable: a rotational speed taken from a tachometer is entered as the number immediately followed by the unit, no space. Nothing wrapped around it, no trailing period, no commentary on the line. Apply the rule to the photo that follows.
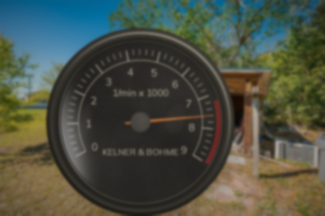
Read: 7600rpm
